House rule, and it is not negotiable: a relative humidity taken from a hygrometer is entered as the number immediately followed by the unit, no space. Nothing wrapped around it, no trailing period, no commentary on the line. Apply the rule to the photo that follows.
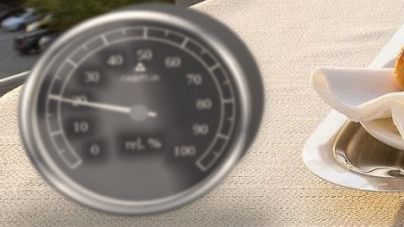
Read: 20%
